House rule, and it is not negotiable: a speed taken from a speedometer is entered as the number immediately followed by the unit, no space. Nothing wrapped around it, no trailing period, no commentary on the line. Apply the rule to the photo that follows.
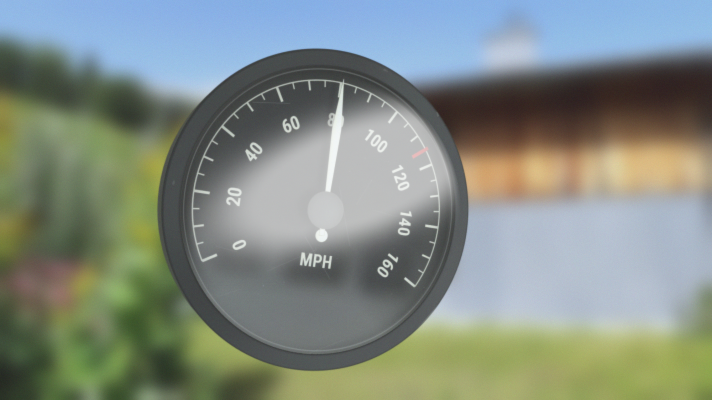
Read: 80mph
